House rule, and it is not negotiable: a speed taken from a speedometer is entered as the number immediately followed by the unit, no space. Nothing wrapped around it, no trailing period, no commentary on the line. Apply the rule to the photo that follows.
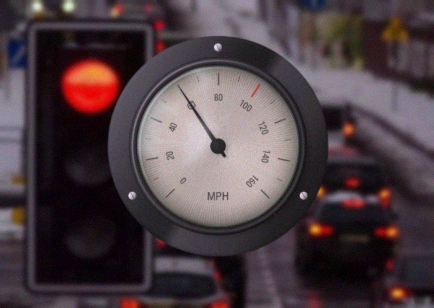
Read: 60mph
